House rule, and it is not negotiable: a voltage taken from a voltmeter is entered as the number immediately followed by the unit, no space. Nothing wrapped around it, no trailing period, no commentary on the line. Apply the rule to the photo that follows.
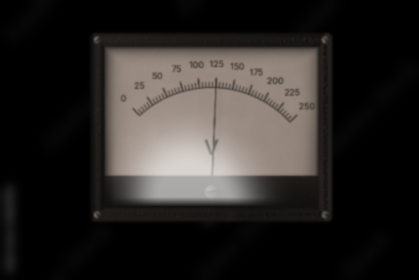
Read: 125V
